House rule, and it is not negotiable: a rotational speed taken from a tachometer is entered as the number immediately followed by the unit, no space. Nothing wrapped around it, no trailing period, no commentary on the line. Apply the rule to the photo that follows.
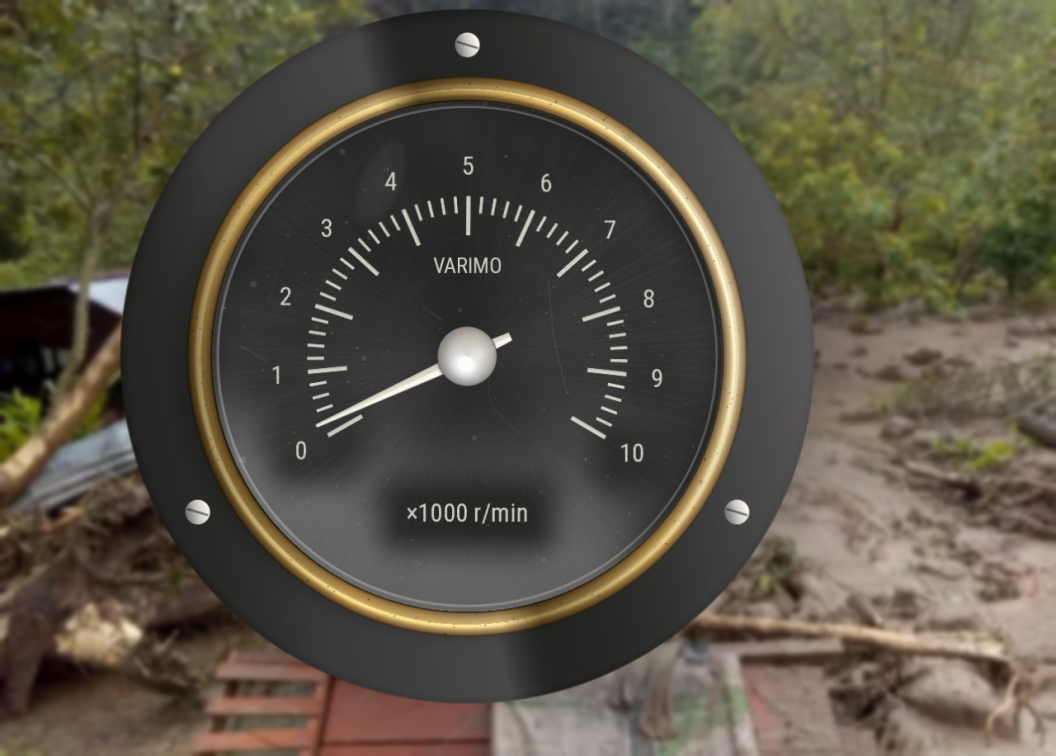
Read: 200rpm
